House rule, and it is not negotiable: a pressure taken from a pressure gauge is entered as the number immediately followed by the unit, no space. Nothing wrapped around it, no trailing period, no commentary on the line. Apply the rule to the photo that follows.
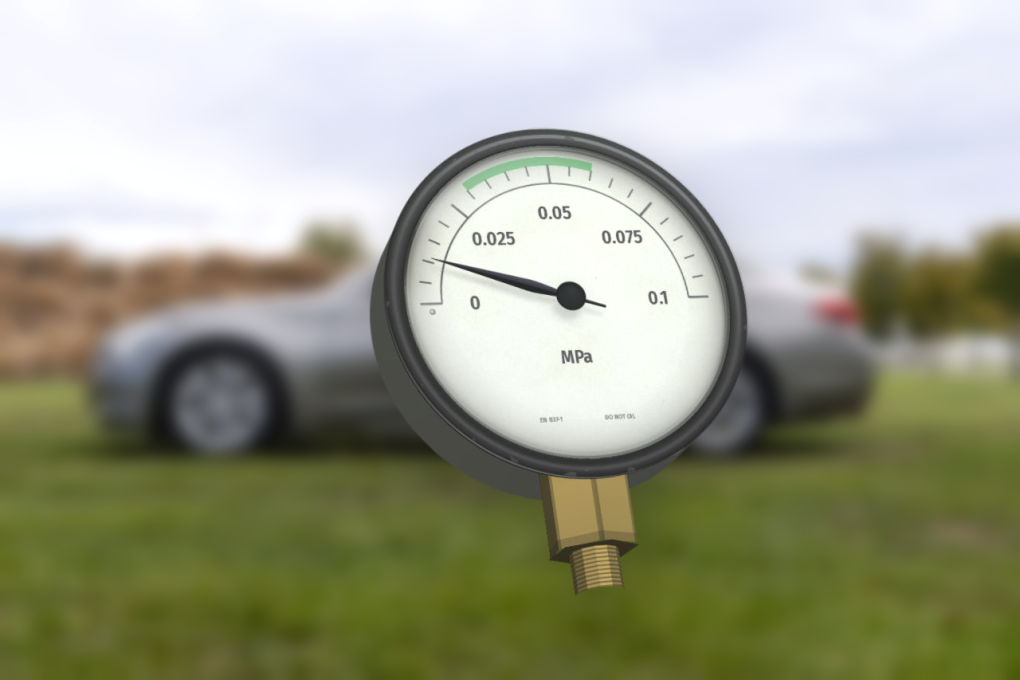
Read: 0.01MPa
